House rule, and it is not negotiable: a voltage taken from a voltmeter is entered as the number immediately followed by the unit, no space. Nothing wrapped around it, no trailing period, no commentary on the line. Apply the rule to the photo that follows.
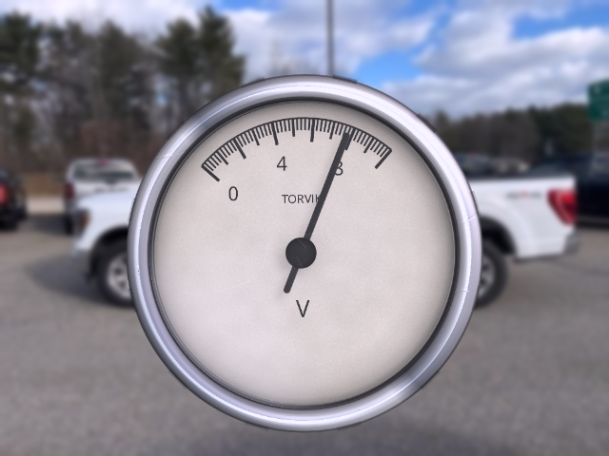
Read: 7.8V
